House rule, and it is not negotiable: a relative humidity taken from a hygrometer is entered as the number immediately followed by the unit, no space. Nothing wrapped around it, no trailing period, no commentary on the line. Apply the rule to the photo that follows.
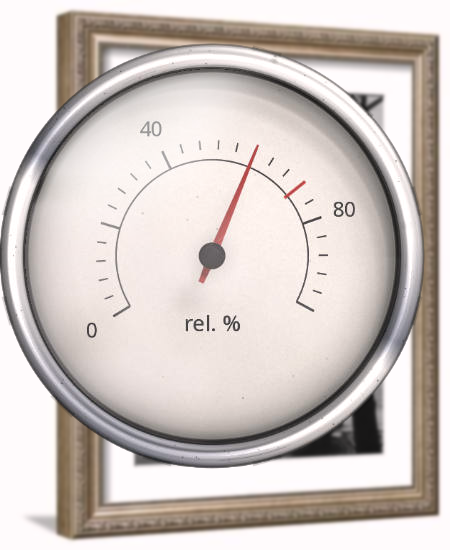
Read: 60%
